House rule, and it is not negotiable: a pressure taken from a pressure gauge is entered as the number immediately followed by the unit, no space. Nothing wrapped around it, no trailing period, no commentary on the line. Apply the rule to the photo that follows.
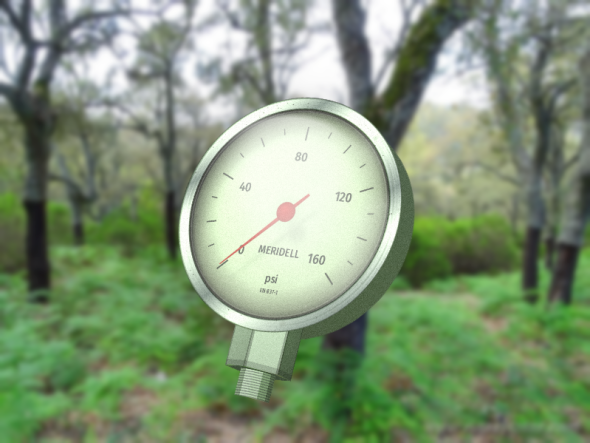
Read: 0psi
